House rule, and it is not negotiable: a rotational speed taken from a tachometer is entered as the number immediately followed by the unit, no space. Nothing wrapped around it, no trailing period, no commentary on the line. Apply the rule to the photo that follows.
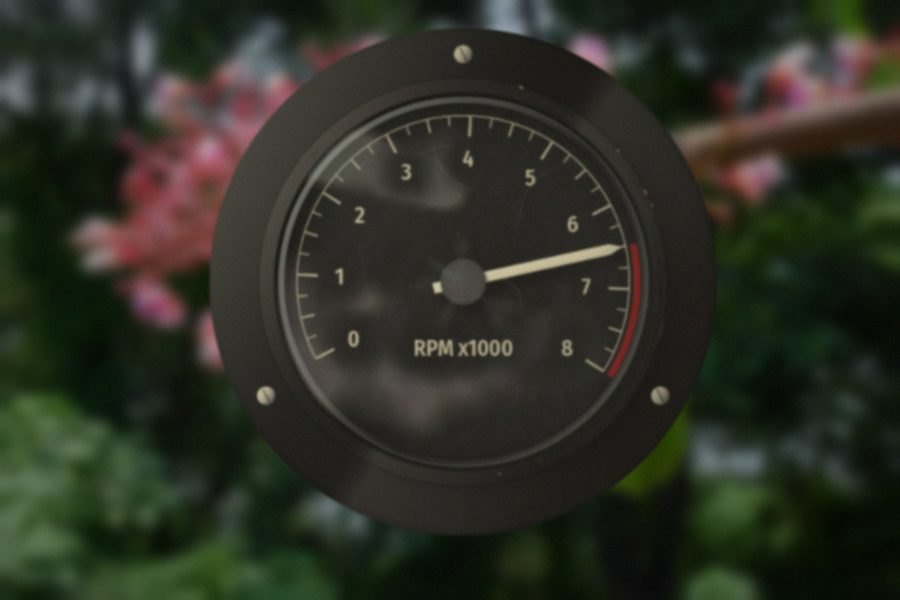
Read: 6500rpm
